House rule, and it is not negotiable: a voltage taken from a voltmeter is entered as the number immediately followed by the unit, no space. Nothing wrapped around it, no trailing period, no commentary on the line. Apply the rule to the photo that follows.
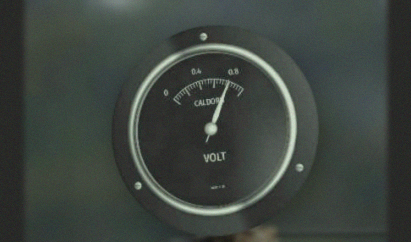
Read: 0.8V
